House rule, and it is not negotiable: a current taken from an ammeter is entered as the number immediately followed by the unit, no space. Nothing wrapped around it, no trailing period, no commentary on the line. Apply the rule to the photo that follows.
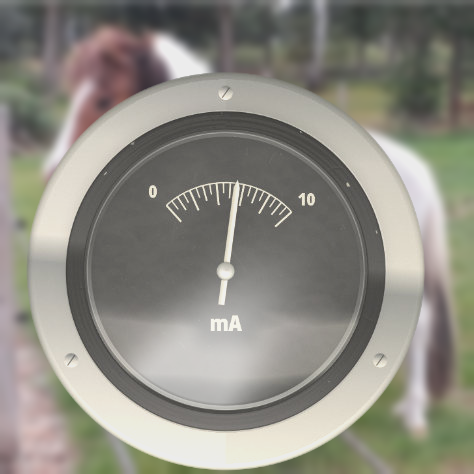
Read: 5.5mA
